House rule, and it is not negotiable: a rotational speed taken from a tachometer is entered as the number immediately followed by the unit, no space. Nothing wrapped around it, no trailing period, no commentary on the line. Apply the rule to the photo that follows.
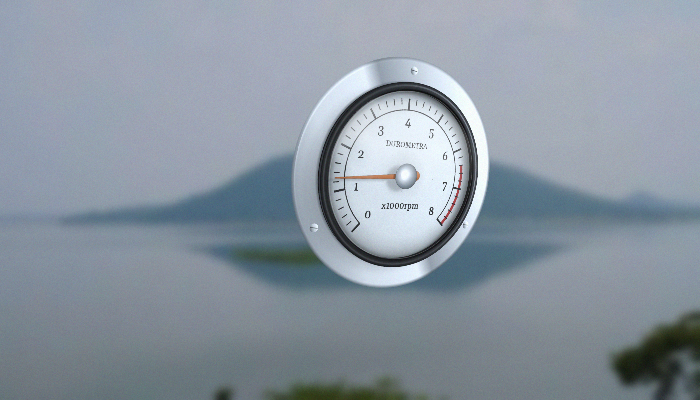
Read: 1300rpm
